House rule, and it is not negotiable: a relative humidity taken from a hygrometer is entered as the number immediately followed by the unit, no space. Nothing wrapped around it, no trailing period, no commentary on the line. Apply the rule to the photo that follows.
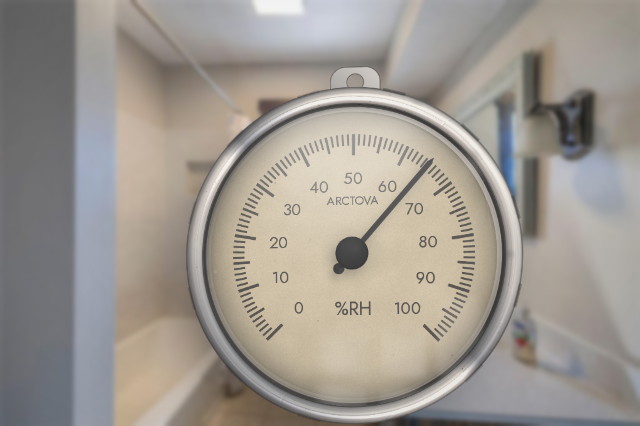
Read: 65%
